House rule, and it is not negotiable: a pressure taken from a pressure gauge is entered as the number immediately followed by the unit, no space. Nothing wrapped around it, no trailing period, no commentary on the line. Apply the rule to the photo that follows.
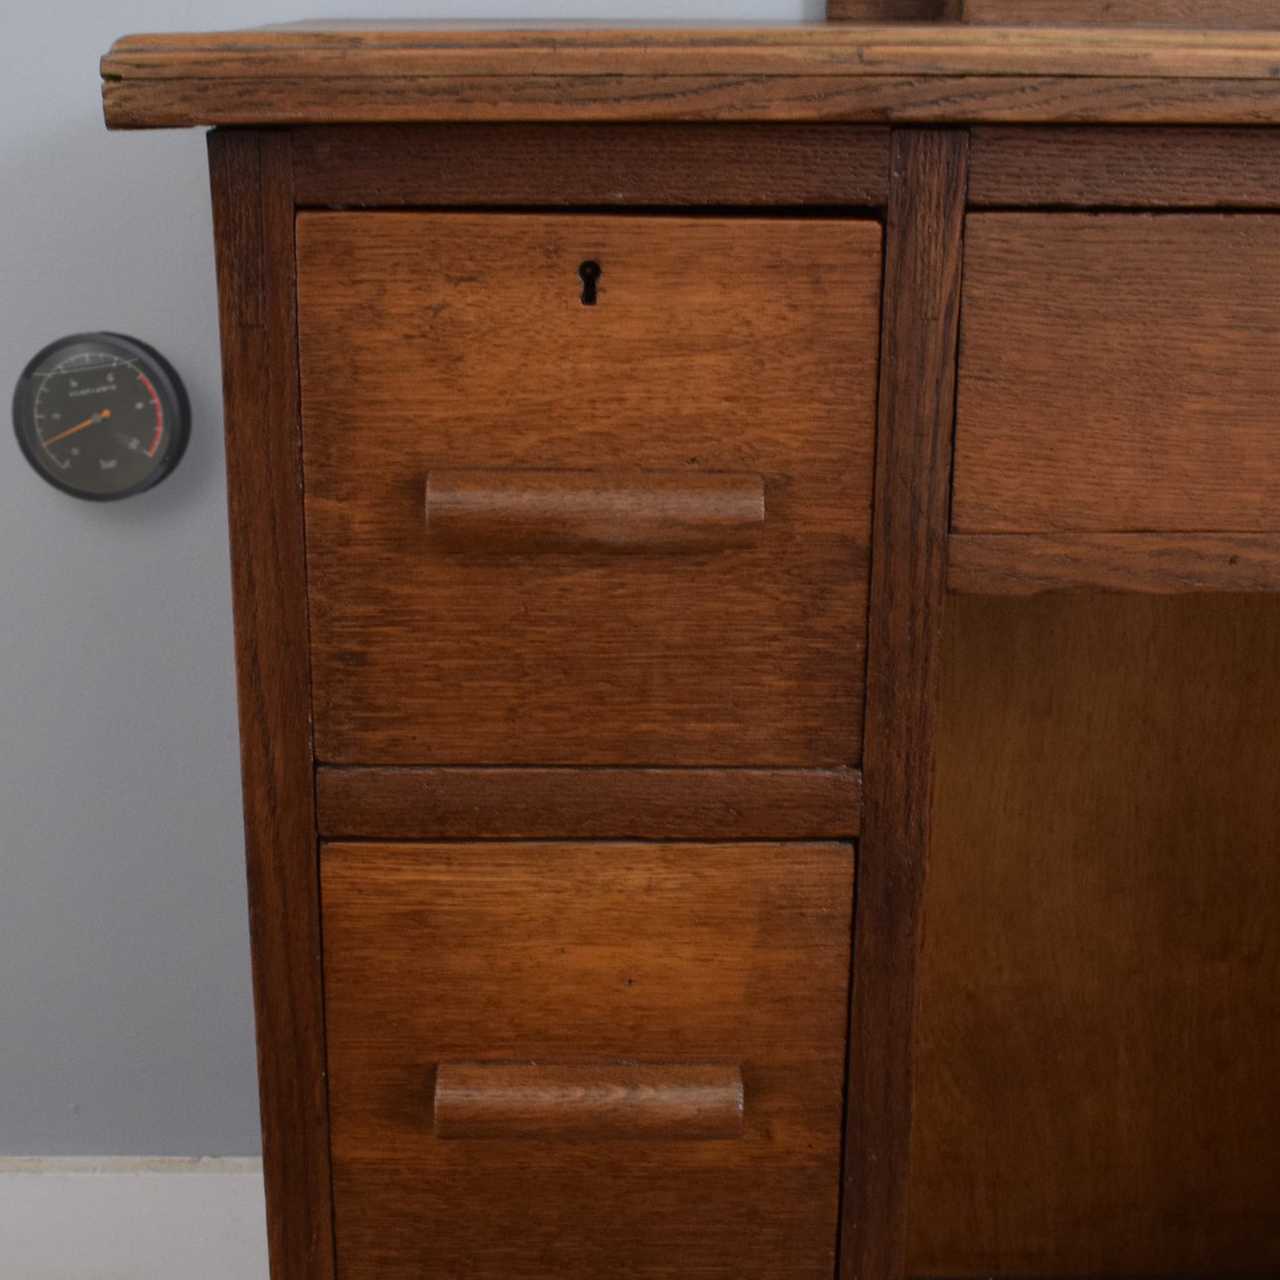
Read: 1bar
